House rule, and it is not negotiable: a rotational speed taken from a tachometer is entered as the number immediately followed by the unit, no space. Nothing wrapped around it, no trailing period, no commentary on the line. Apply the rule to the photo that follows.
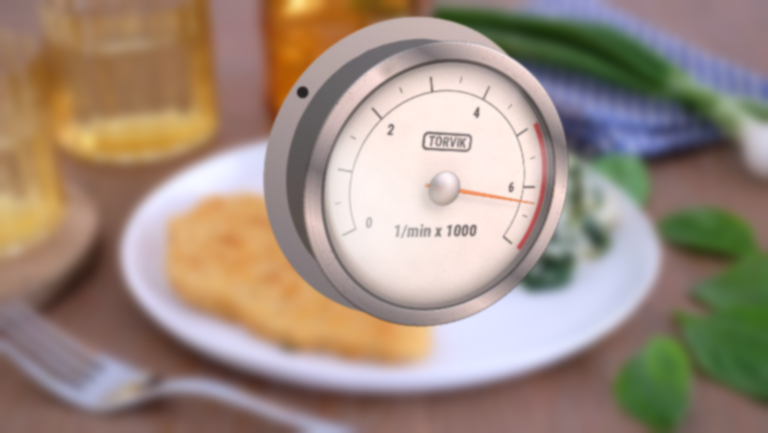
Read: 6250rpm
